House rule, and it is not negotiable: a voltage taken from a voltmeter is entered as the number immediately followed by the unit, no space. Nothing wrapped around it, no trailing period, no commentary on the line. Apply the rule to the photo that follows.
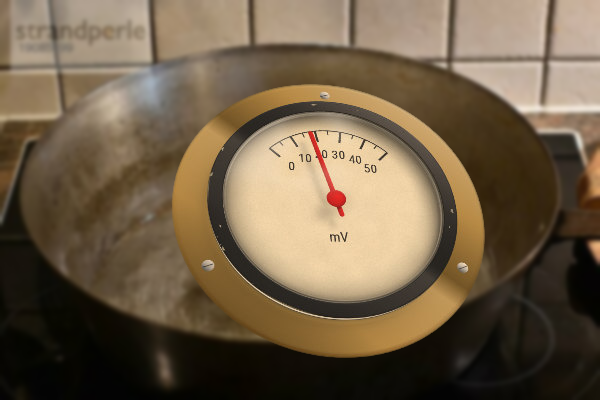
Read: 17.5mV
